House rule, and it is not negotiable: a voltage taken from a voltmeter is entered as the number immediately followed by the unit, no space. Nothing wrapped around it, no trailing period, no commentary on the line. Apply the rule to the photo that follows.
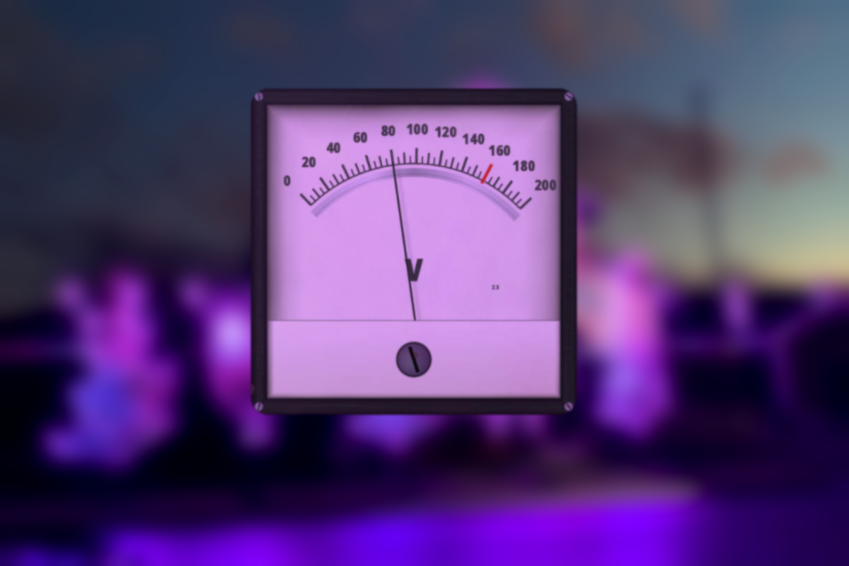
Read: 80V
